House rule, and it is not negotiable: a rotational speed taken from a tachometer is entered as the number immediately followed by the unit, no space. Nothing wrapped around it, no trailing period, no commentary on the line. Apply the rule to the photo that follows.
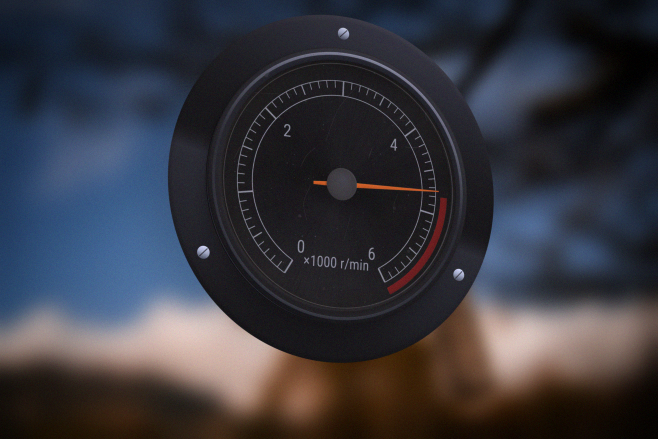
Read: 4750rpm
